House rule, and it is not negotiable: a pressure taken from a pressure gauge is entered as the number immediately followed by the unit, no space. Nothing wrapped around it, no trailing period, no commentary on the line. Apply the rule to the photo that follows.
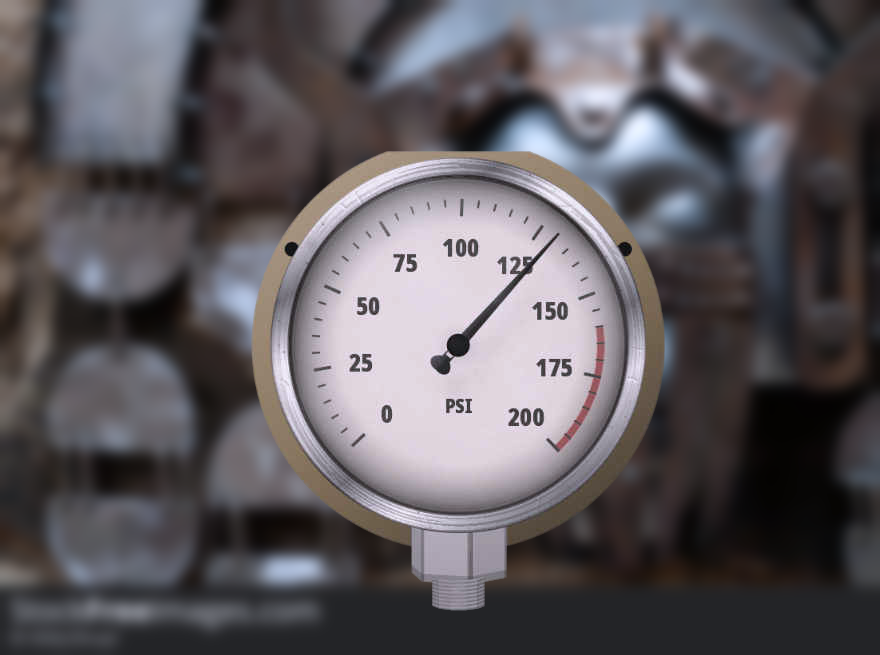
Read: 130psi
